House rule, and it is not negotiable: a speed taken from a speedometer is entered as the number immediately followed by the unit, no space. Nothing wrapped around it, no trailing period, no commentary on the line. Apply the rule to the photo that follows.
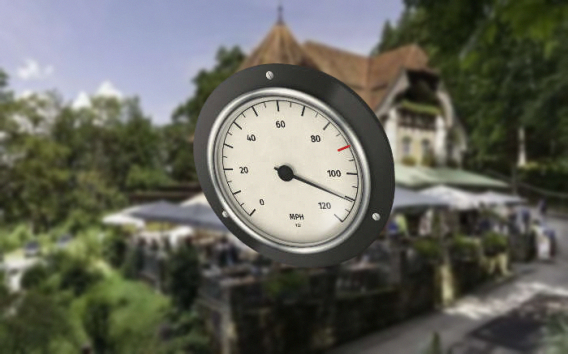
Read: 110mph
